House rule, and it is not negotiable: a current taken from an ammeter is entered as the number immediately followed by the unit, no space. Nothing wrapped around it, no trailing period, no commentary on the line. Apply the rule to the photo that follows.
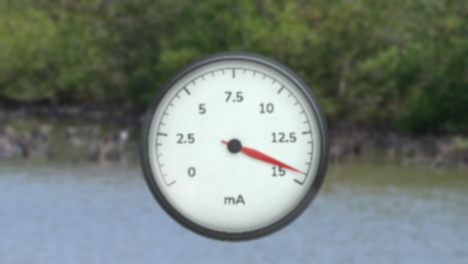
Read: 14.5mA
